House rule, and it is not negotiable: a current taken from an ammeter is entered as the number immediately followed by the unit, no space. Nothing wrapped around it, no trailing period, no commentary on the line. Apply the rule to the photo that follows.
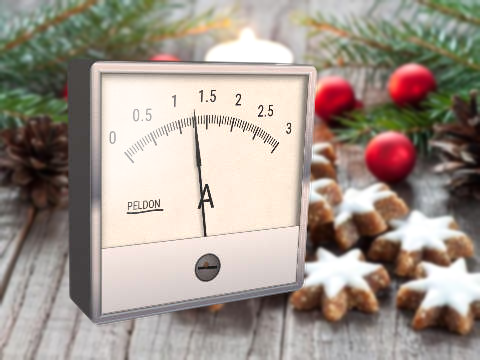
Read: 1.25A
